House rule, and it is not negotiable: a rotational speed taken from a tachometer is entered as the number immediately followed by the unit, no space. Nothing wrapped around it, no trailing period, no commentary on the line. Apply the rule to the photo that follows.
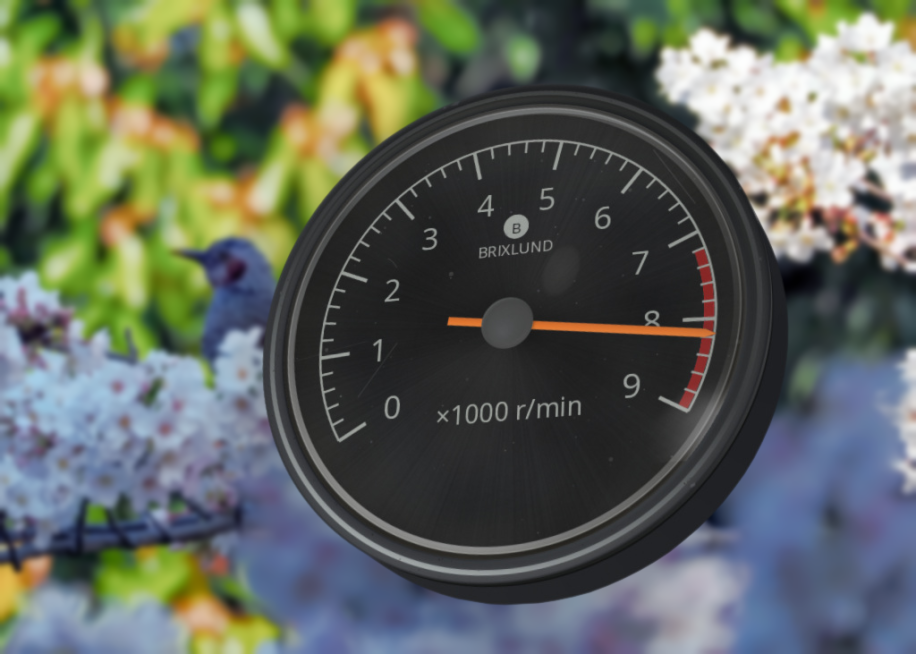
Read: 8200rpm
